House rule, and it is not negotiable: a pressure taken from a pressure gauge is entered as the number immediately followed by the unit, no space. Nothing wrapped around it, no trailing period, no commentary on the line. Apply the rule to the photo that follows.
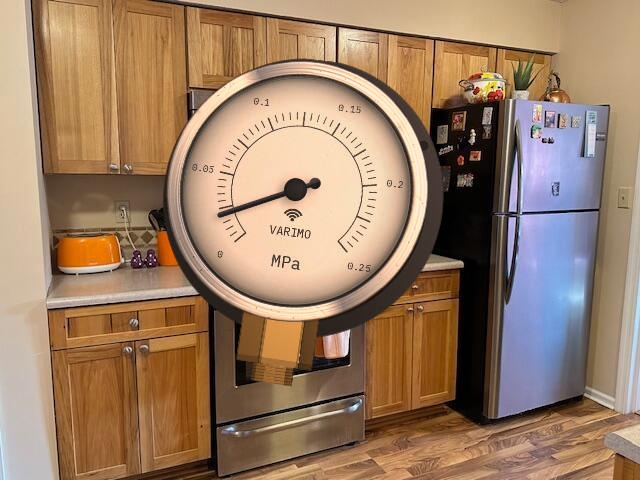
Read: 0.02MPa
